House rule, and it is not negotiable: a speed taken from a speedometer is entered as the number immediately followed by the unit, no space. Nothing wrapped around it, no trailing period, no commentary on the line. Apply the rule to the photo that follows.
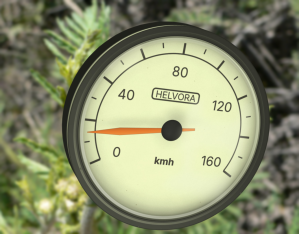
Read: 15km/h
